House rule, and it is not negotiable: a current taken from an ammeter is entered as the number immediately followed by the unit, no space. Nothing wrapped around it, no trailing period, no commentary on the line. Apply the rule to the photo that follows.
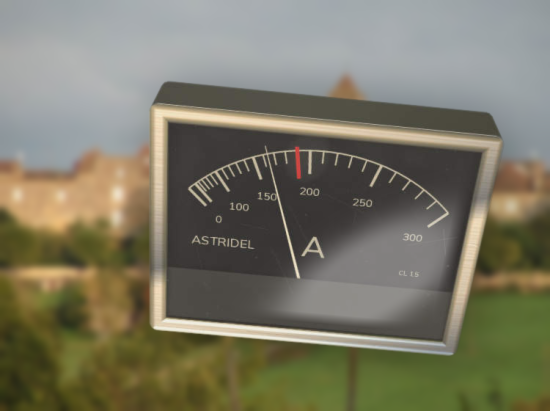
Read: 165A
